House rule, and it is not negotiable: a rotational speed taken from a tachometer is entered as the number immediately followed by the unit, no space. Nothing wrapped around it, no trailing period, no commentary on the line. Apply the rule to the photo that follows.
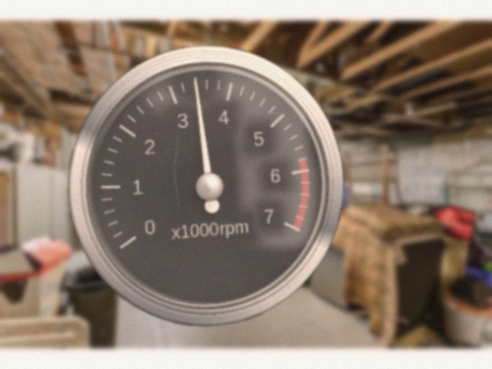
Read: 3400rpm
